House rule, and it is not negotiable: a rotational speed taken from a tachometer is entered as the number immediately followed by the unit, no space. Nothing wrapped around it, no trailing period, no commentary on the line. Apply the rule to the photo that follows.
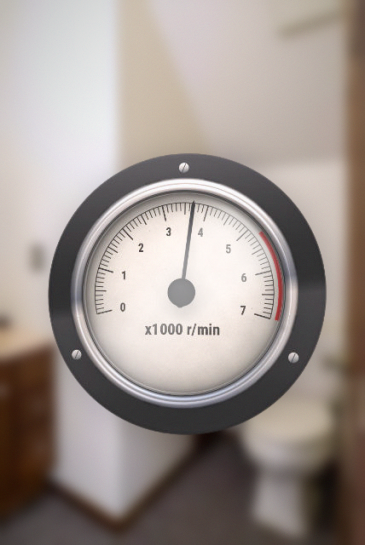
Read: 3700rpm
